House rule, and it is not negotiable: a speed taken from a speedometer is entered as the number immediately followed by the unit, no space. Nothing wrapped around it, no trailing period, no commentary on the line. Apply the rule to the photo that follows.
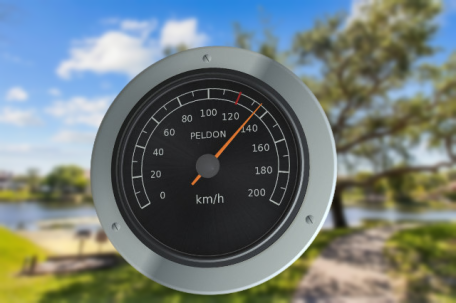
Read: 135km/h
